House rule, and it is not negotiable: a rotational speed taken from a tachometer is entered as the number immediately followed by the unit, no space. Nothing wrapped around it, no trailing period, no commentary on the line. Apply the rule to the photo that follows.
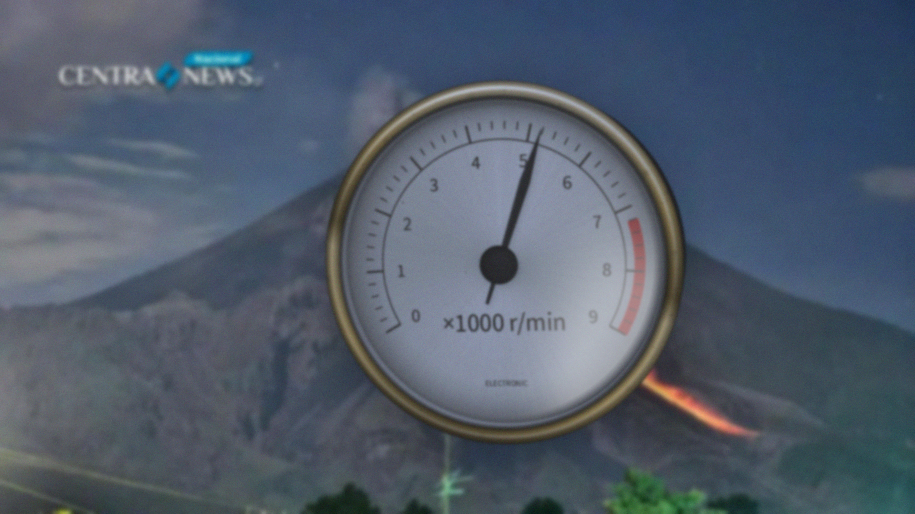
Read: 5200rpm
